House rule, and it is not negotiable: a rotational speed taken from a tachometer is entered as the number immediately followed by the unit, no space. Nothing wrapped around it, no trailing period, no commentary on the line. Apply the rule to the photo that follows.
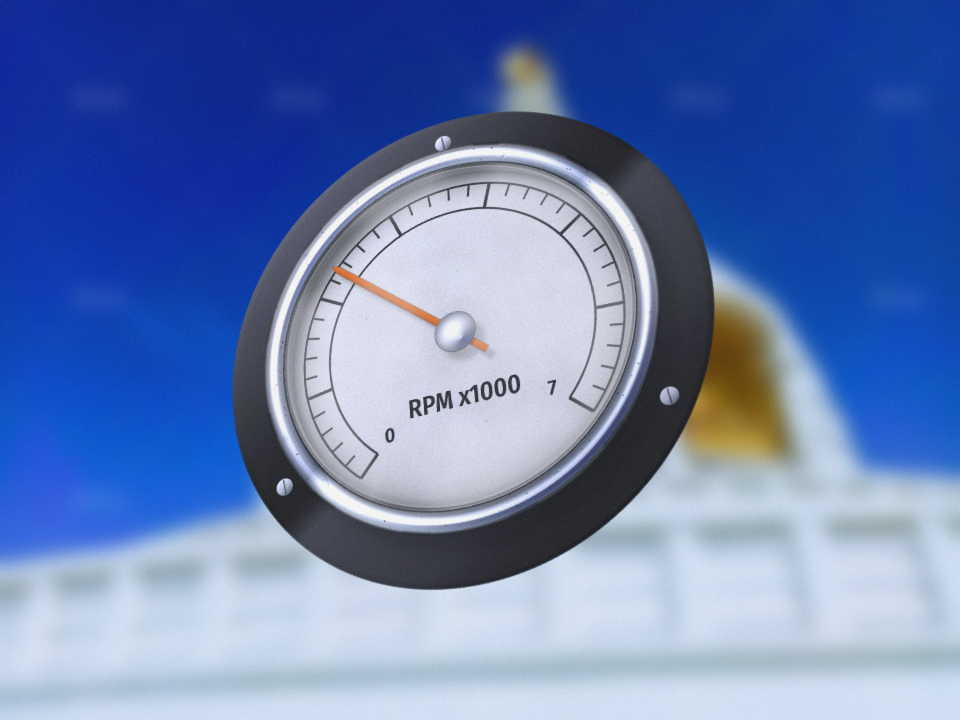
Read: 2300rpm
